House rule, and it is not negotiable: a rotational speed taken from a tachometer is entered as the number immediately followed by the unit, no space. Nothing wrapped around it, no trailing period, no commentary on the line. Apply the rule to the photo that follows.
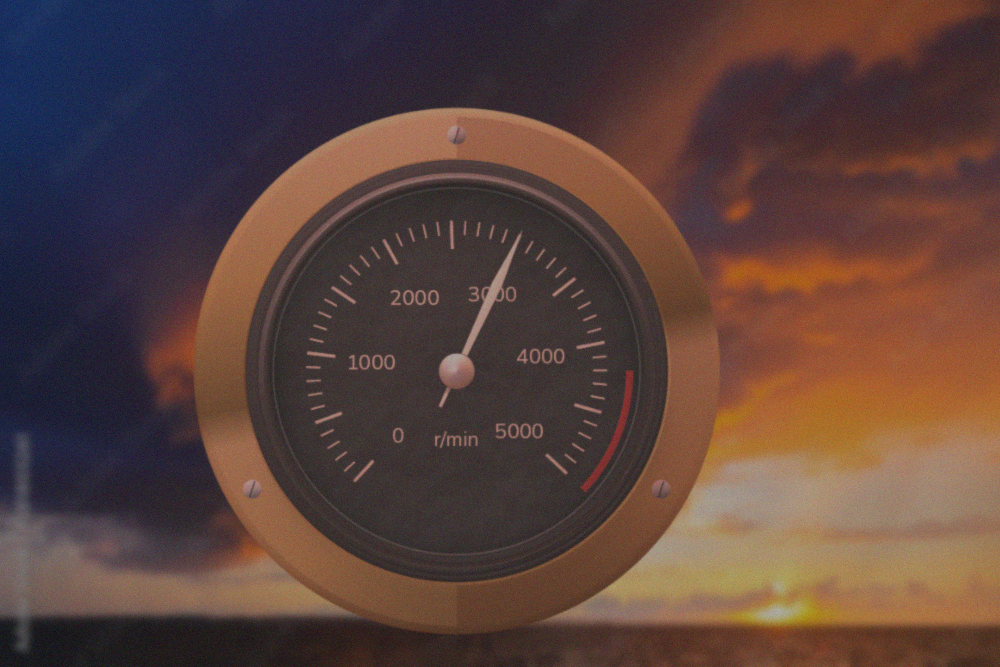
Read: 3000rpm
